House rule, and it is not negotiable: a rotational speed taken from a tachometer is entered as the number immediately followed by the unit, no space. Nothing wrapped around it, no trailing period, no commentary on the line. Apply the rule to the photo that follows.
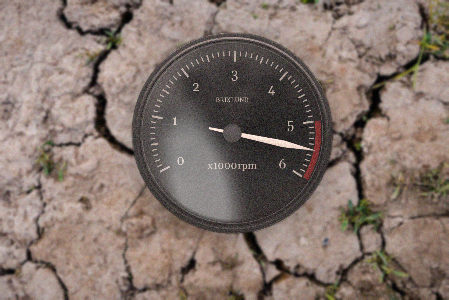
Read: 5500rpm
